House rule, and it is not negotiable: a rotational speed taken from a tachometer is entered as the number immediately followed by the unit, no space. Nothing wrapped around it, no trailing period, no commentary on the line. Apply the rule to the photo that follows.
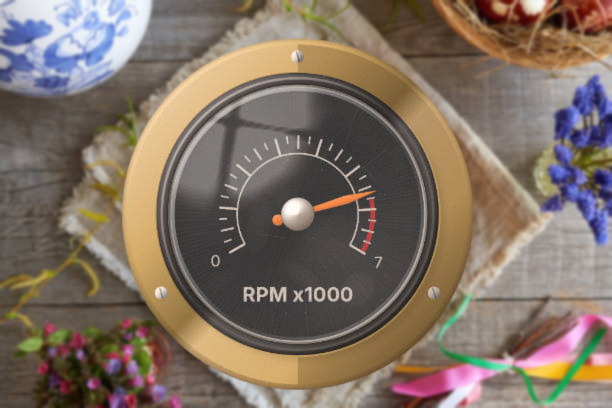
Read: 5625rpm
